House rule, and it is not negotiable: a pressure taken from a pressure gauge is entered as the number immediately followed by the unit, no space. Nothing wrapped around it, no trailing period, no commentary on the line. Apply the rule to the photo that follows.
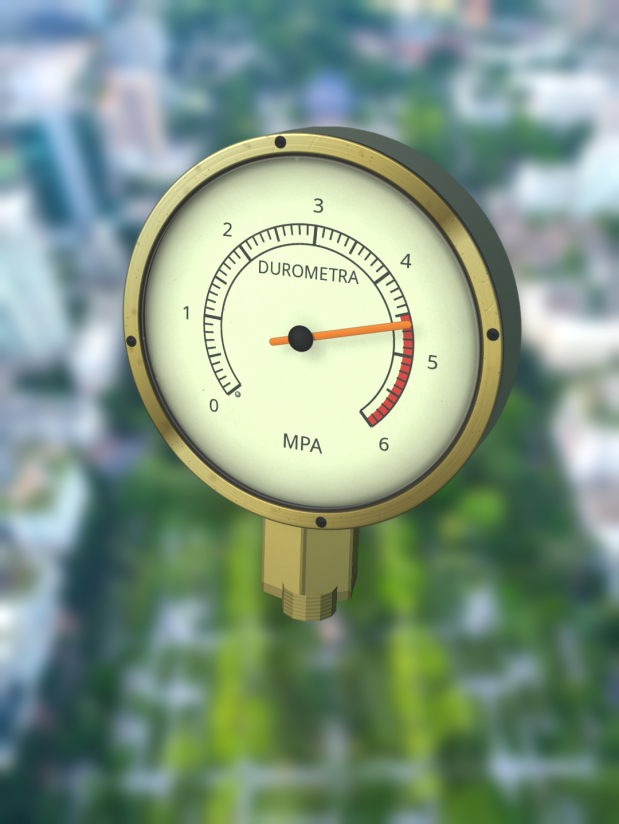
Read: 4.6MPa
